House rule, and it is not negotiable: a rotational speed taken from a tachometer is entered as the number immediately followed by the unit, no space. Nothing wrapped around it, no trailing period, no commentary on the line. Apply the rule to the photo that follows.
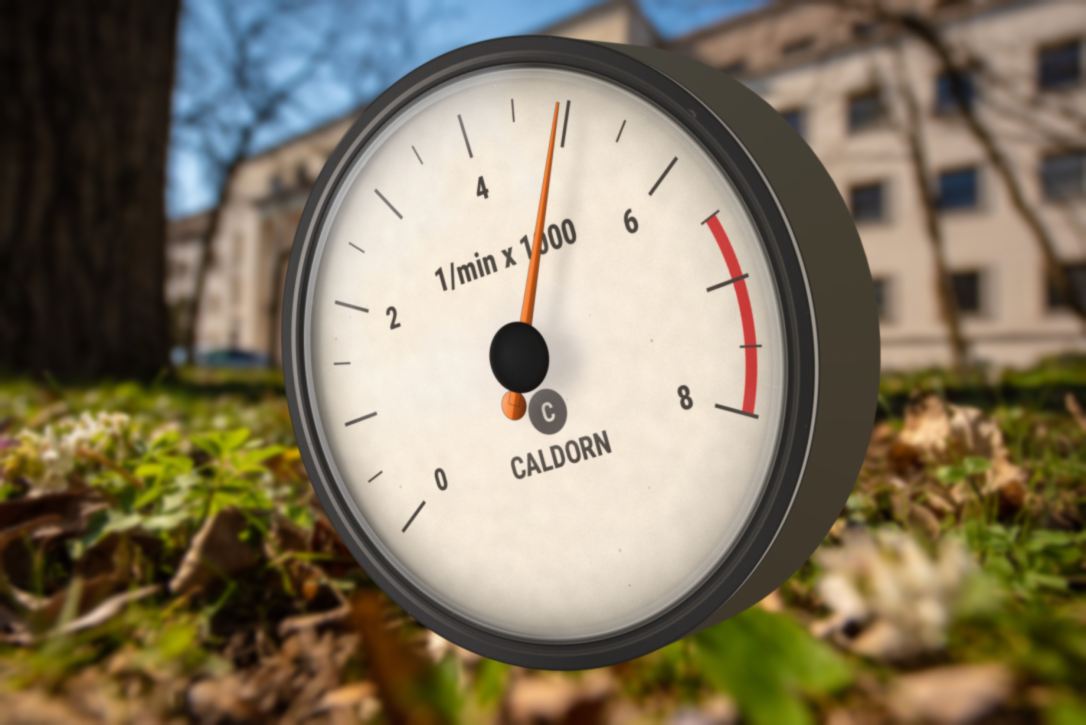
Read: 5000rpm
